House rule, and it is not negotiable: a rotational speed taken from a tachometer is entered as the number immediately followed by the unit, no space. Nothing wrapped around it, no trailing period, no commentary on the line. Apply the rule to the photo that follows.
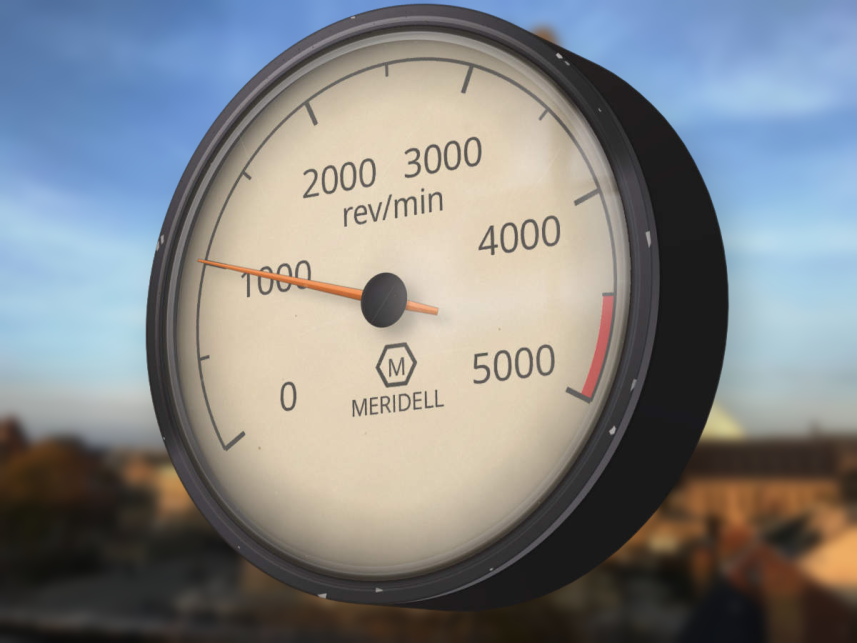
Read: 1000rpm
